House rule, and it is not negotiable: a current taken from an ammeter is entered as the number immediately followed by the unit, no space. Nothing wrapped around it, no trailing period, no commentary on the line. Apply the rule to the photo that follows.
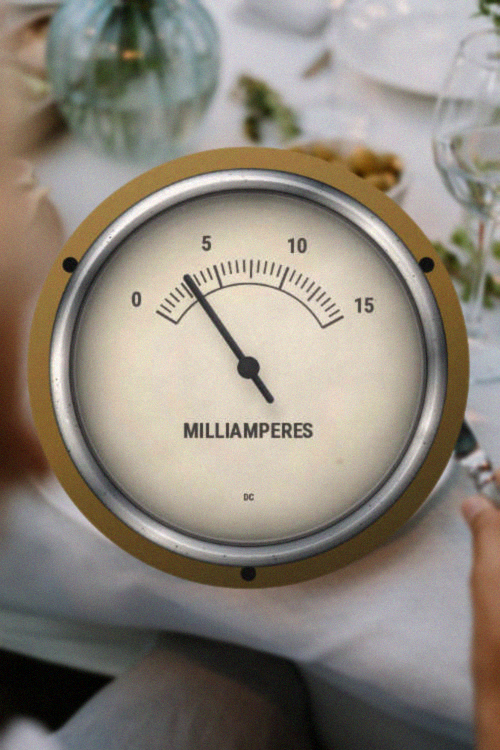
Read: 3mA
